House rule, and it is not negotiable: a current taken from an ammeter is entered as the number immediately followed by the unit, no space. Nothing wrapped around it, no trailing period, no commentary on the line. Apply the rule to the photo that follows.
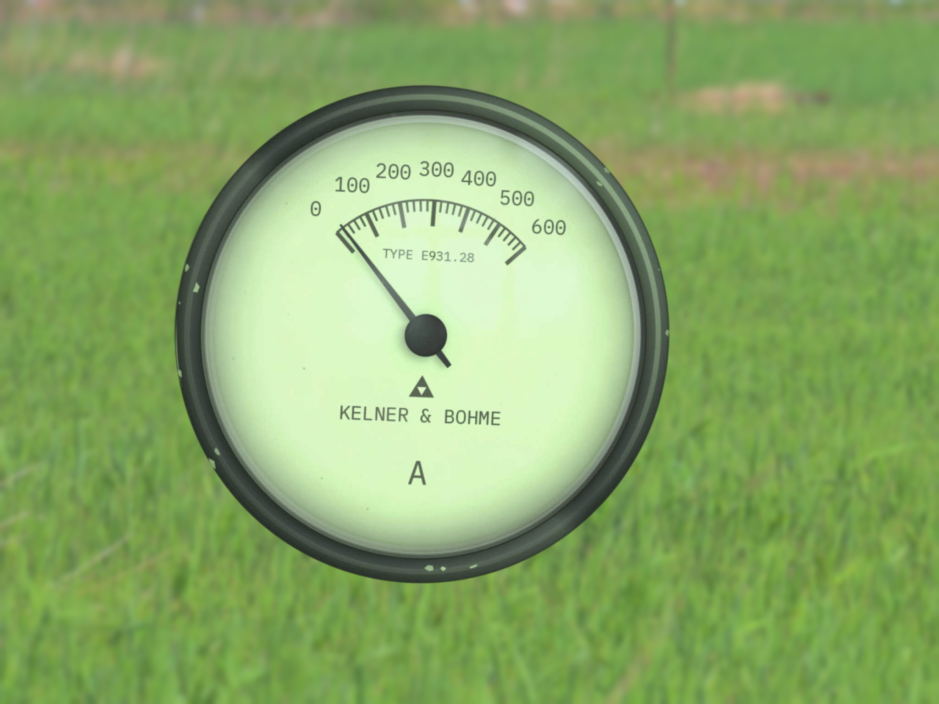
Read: 20A
